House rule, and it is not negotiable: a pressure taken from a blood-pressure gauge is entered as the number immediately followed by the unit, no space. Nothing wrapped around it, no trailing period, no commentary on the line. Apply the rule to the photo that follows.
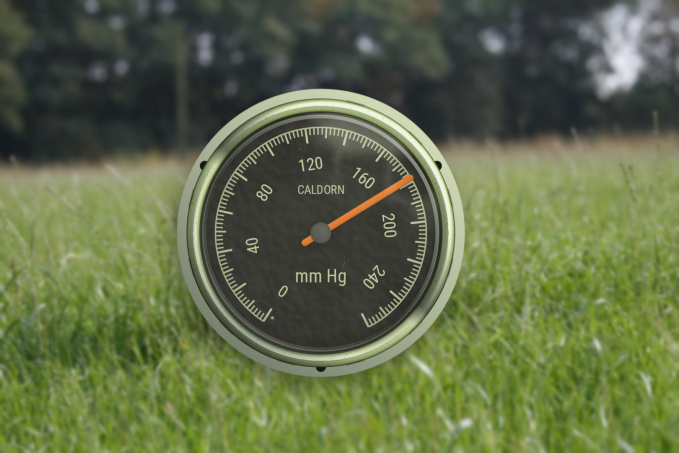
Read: 178mmHg
